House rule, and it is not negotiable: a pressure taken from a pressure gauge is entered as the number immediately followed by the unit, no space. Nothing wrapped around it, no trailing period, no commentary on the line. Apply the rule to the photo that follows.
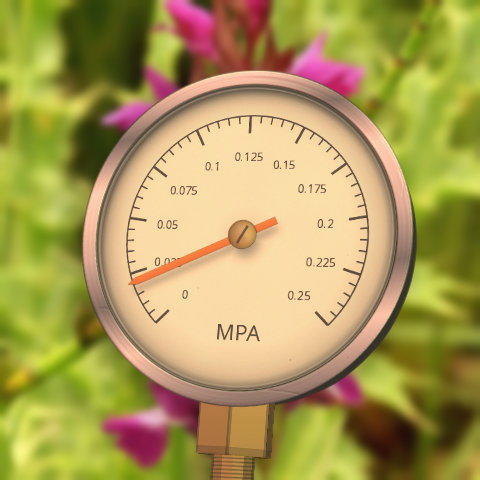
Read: 0.02MPa
